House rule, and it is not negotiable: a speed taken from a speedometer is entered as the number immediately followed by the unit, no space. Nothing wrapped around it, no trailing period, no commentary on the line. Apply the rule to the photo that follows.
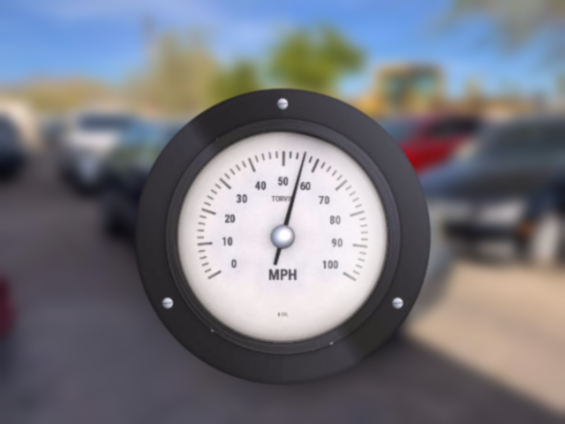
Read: 56mph
